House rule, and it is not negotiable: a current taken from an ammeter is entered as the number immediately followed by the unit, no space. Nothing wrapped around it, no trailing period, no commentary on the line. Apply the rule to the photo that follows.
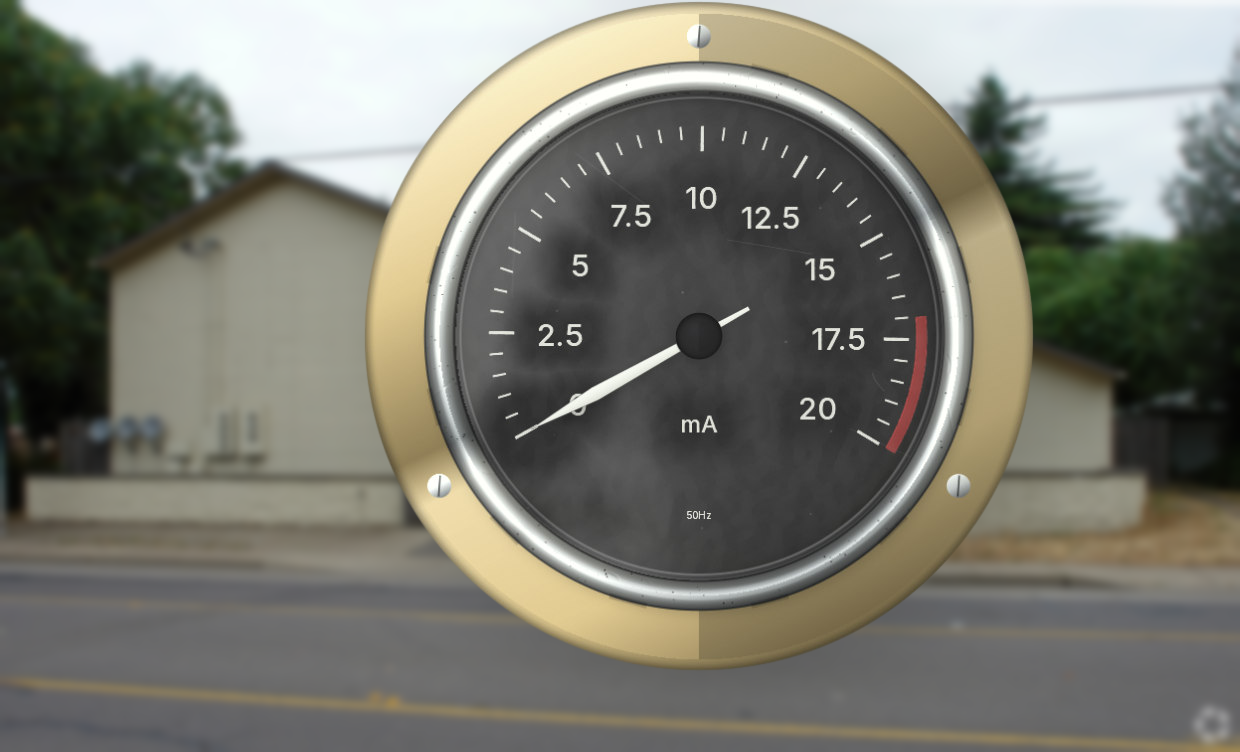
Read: 0mA
